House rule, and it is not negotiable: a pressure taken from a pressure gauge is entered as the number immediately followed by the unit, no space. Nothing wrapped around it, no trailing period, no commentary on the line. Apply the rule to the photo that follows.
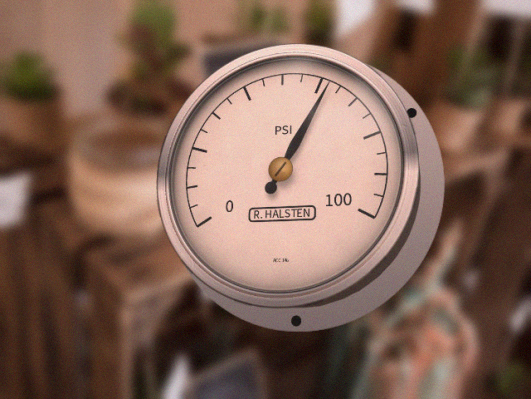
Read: 62.5psi
